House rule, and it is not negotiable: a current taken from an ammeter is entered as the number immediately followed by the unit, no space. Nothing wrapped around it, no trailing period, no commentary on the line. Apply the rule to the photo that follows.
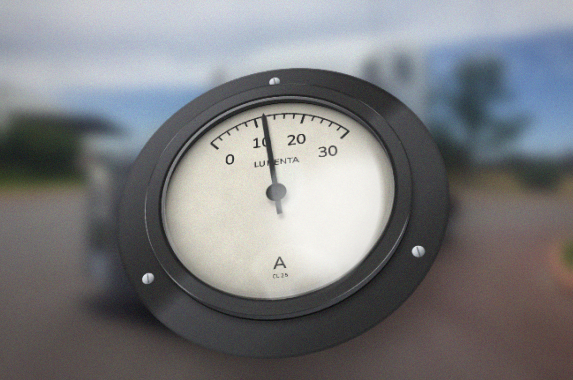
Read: 12A
